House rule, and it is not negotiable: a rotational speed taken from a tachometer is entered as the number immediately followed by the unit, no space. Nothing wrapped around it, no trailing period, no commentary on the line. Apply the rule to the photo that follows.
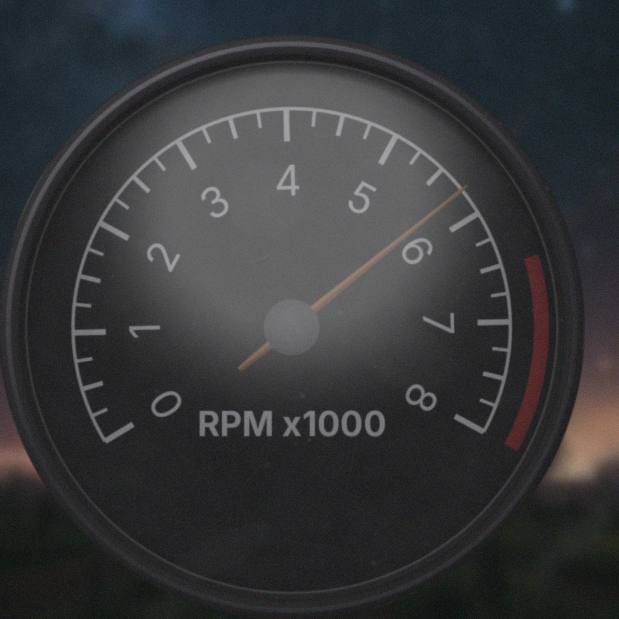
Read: 5750rpm
